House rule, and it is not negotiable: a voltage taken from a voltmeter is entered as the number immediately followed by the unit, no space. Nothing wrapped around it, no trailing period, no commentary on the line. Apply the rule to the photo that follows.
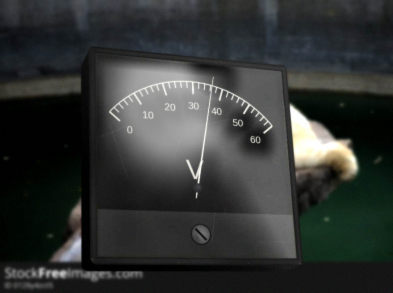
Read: 36V
